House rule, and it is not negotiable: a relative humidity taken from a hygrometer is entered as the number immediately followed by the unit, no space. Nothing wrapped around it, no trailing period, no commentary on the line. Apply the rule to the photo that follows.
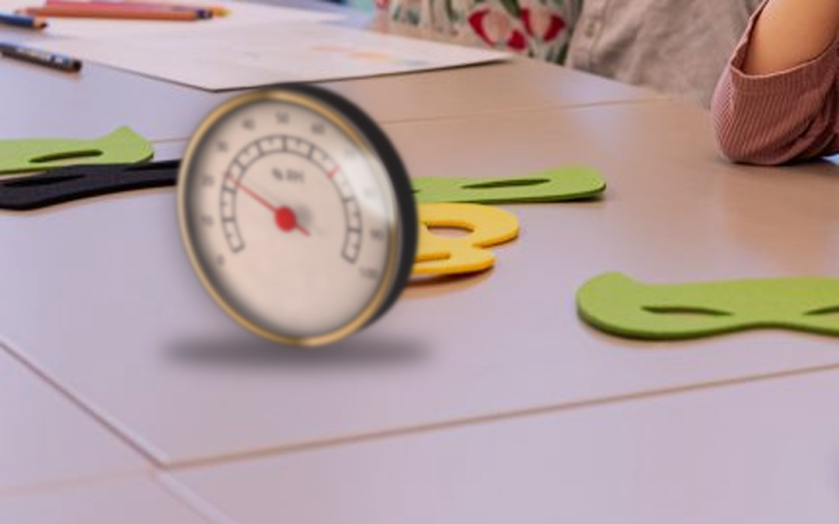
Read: 25%
